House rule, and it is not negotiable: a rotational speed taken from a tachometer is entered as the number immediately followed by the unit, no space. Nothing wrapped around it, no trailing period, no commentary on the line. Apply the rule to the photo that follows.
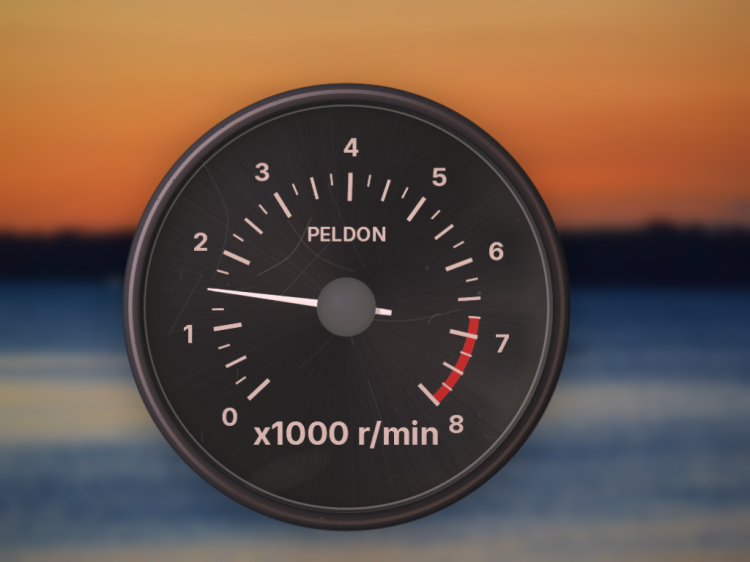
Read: 1500rpm
